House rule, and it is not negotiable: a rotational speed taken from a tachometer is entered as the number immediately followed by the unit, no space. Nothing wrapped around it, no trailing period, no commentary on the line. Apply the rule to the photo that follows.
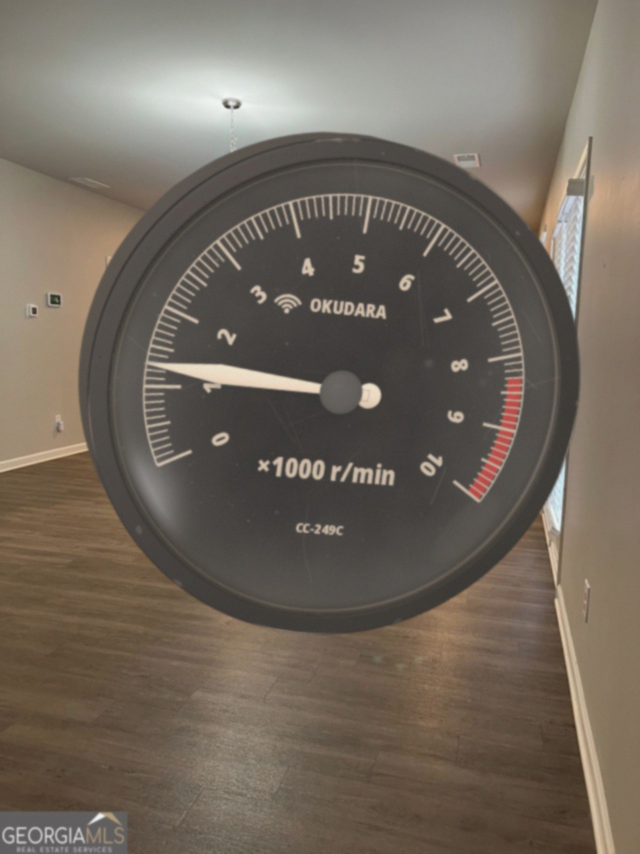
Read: 1300rpm
